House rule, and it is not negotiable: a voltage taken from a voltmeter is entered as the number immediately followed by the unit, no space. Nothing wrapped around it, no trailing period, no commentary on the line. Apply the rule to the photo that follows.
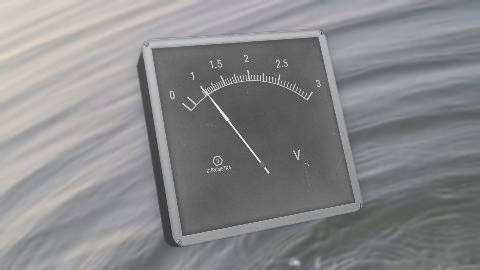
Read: 1V
